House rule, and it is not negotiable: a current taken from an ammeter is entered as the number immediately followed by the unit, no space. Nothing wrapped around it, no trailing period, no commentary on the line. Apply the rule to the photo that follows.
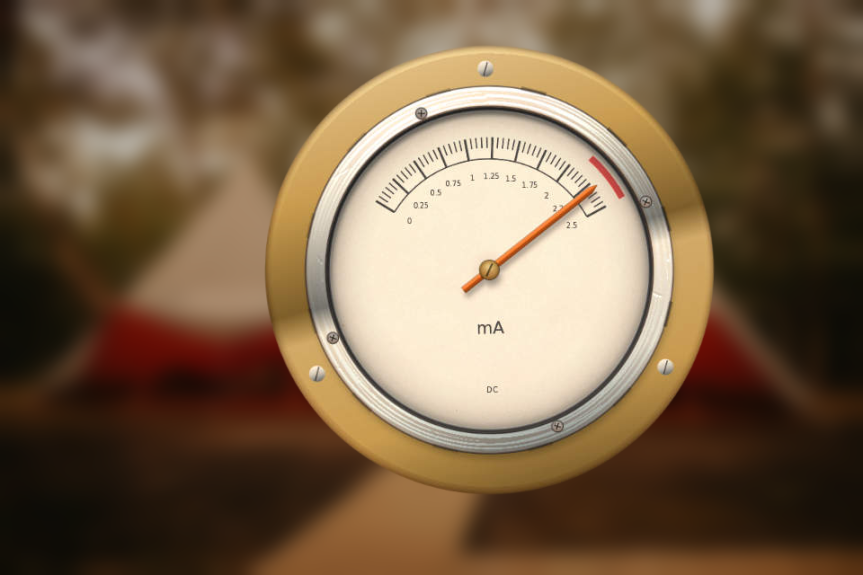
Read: 2.3mA
